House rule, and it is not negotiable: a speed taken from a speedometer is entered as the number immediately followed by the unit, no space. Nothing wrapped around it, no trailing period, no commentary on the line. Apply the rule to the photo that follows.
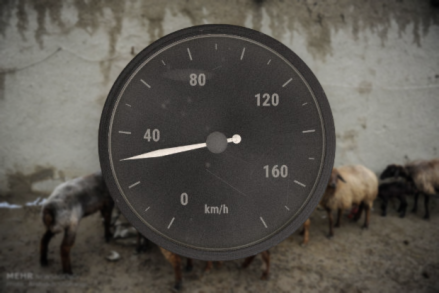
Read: 30km/h
